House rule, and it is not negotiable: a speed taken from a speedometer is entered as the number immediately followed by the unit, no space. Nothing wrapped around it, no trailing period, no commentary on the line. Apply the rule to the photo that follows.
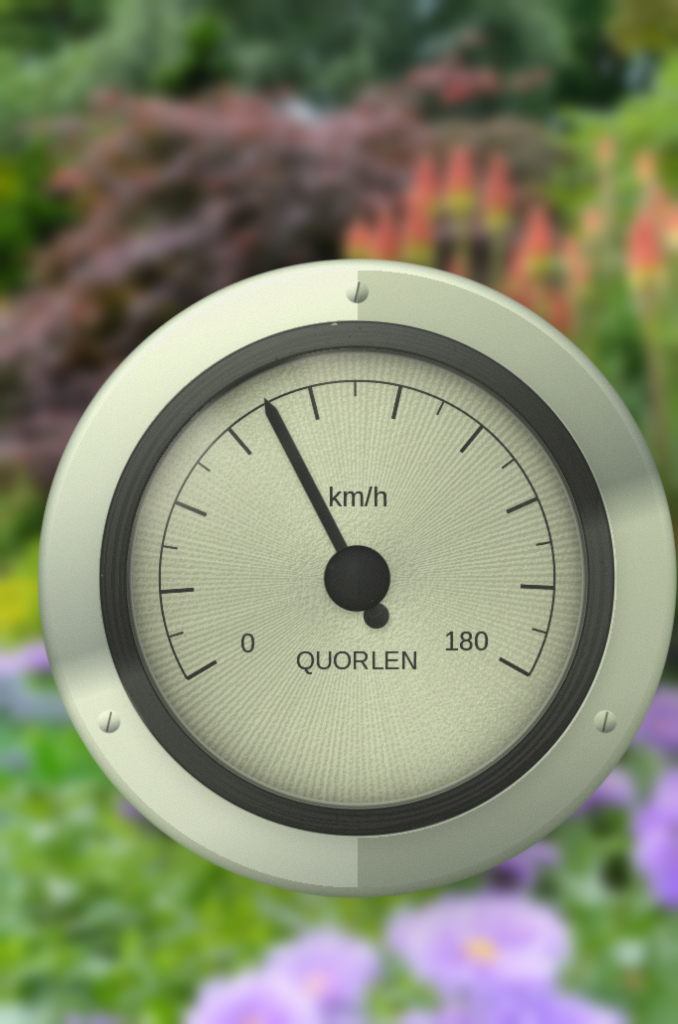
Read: 70km/h
